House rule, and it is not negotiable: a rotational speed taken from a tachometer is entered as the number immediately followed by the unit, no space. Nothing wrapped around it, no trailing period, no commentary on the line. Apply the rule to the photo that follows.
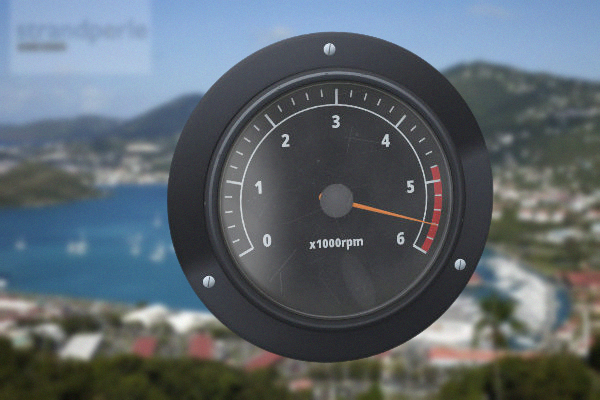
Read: 5600rpm
